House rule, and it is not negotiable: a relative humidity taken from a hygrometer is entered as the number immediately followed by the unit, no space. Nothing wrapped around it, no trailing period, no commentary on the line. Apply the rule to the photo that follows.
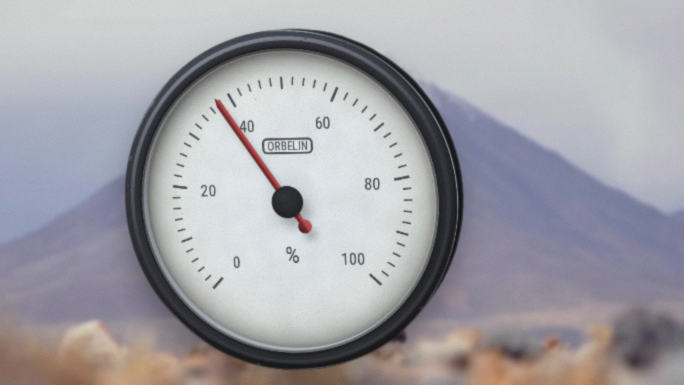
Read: 38%
